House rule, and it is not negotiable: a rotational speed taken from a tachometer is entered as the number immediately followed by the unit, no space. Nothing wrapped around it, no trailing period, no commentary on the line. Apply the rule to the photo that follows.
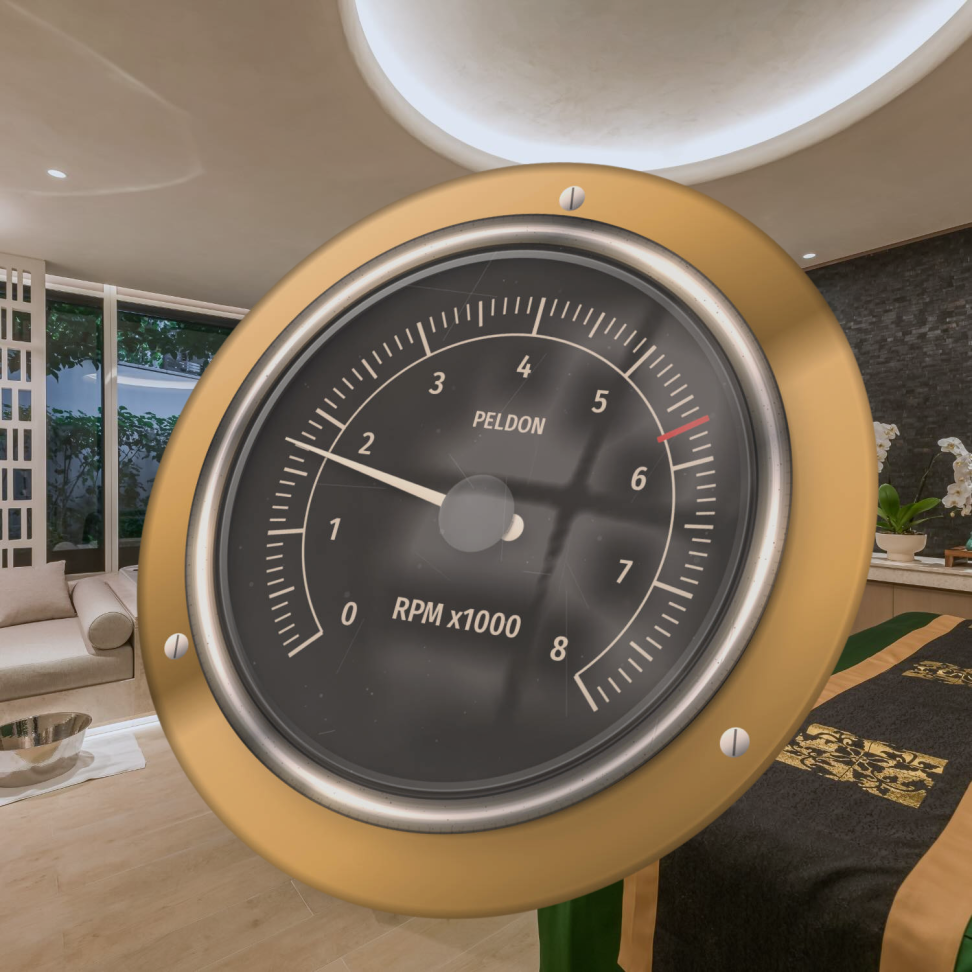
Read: 1700rpm
